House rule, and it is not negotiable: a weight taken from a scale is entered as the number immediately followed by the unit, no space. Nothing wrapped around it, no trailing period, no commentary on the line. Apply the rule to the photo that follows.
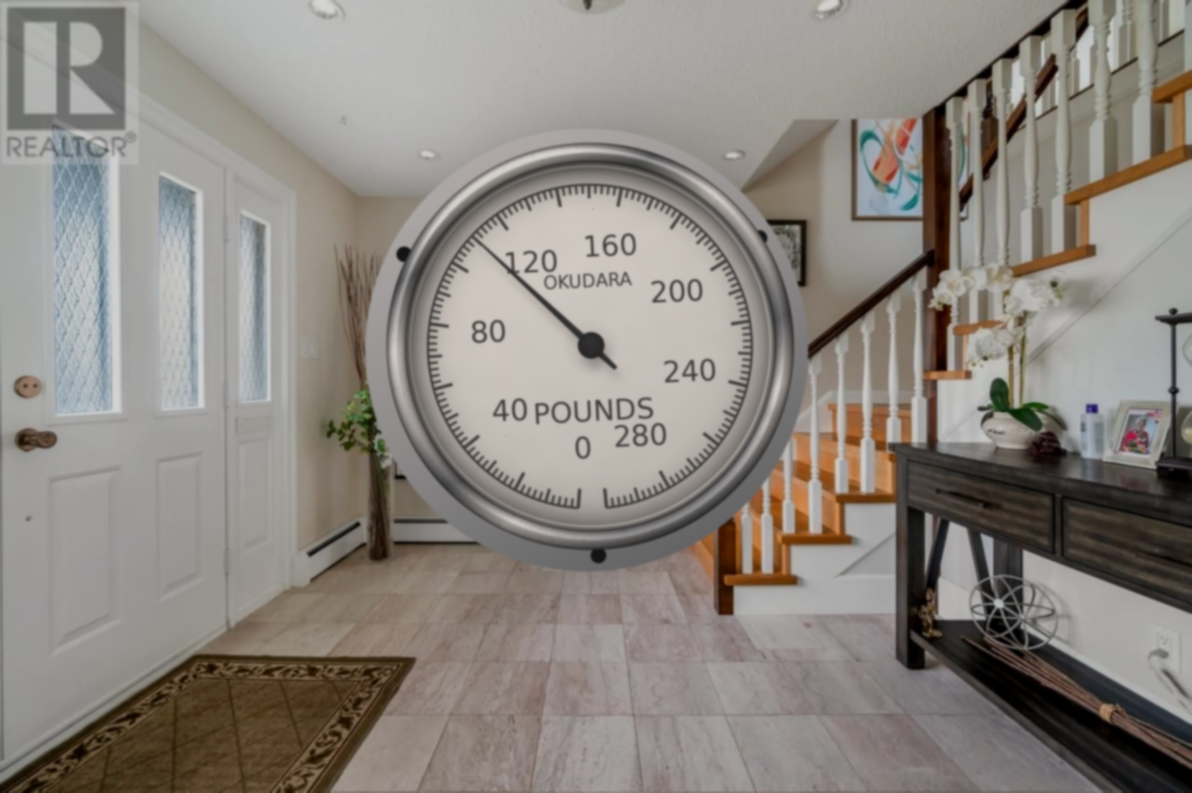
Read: 110lb
